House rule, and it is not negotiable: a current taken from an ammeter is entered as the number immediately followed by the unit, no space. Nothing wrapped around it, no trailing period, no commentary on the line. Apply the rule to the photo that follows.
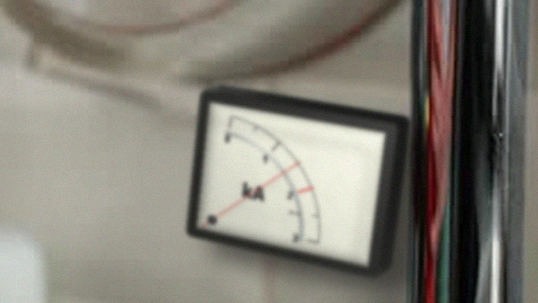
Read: 1.5kA
